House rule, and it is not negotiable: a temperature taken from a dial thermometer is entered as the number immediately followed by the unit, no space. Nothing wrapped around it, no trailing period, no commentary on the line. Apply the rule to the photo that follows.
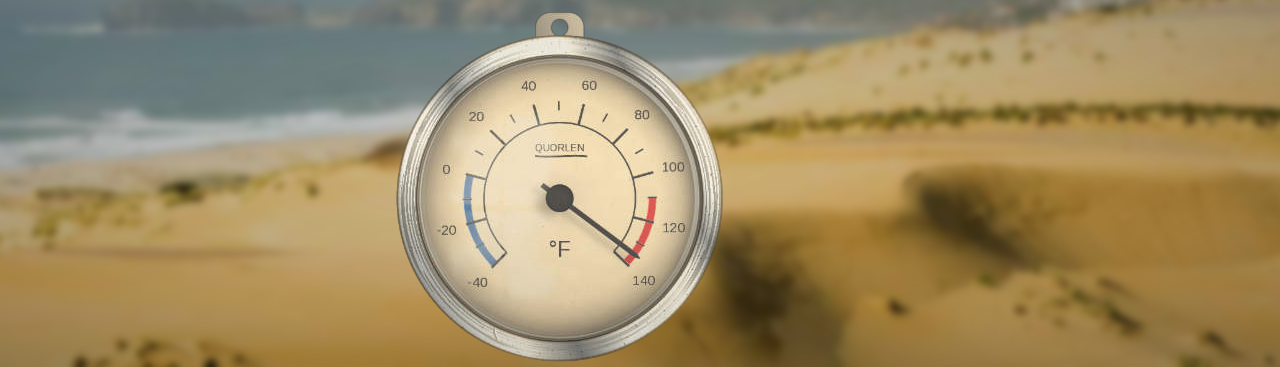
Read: 135°F
